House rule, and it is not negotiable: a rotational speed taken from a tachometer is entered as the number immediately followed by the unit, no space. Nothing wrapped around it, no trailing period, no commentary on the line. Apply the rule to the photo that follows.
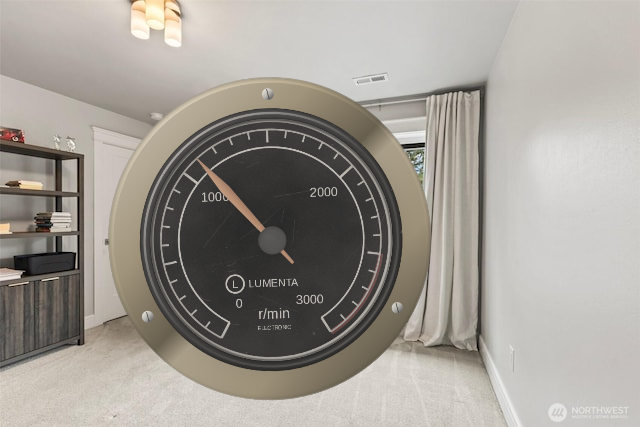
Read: 1100rpm
